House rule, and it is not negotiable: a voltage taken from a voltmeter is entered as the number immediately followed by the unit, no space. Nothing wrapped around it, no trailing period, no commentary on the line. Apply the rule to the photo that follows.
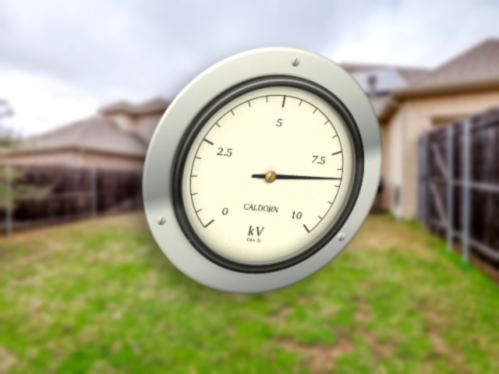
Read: 8.25kV
